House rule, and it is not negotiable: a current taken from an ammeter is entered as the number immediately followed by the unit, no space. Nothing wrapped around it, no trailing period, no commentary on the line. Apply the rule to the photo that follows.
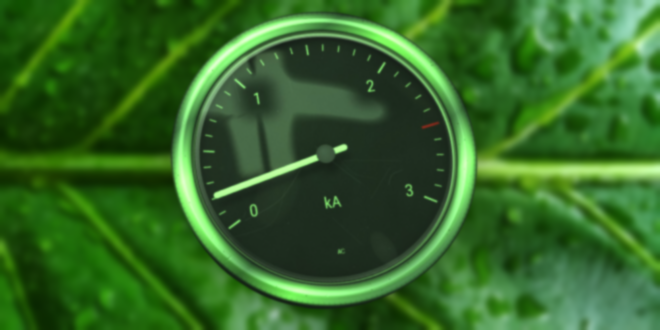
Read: 0.2kA
